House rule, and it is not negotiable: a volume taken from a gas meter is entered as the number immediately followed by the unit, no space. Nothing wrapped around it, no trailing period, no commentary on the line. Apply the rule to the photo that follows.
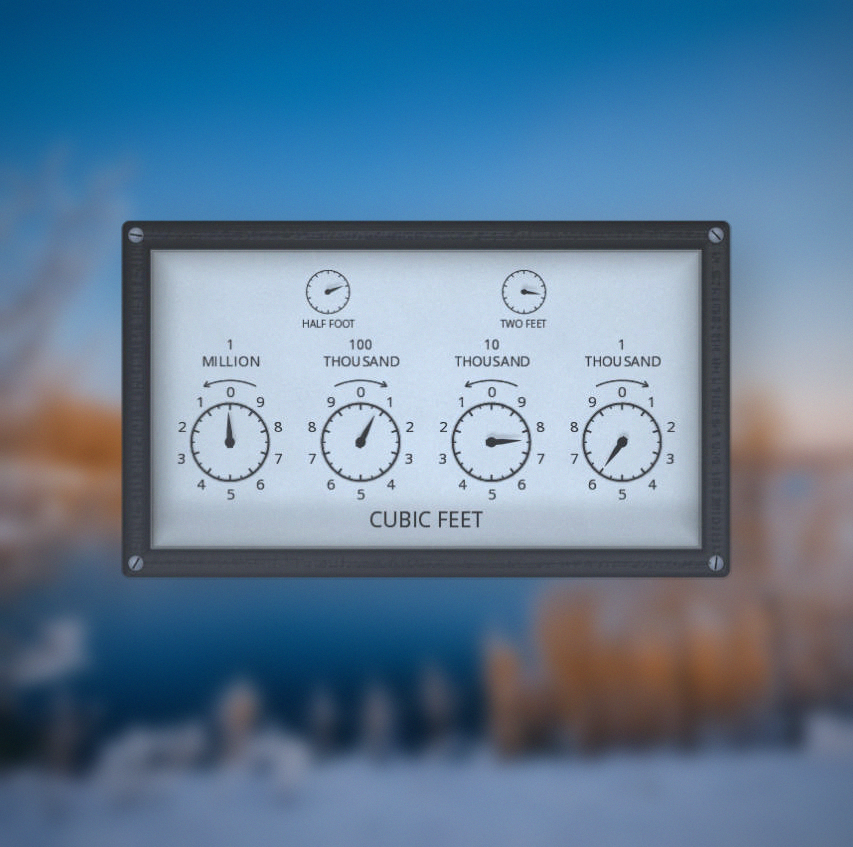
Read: 7600ft³
